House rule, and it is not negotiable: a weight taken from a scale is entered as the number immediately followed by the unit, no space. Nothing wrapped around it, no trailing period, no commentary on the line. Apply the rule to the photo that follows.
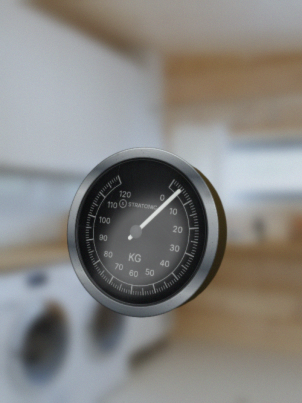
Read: 5kg
